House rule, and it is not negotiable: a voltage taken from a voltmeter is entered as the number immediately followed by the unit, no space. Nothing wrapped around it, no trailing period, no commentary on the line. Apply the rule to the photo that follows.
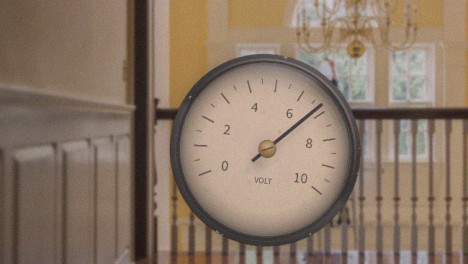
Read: 6.75V
